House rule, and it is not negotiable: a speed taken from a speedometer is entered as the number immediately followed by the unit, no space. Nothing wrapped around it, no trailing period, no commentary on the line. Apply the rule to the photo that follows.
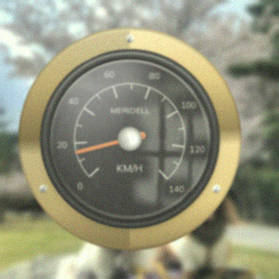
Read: 15km/h
